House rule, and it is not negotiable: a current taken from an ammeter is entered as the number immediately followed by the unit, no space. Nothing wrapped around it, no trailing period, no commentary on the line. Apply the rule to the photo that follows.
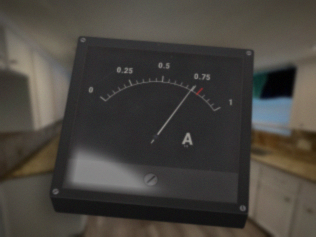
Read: 0.75A
